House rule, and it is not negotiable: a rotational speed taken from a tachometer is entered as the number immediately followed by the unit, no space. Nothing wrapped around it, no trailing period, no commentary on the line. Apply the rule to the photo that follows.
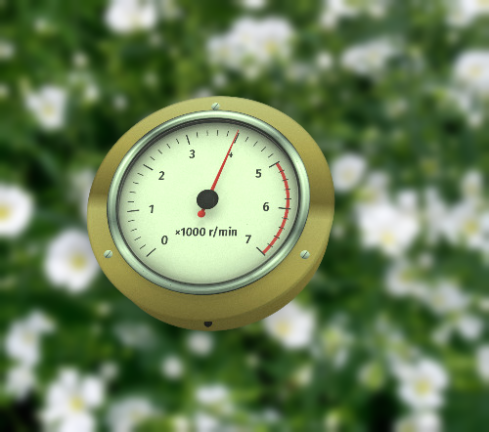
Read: 4000rpm
